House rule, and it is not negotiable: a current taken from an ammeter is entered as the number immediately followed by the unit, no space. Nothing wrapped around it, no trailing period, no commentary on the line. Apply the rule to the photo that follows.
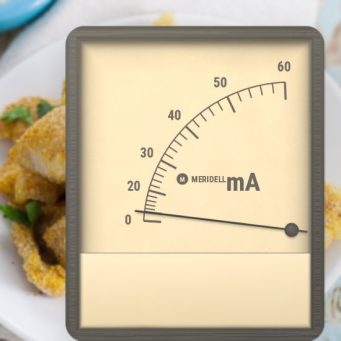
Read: 10mA
